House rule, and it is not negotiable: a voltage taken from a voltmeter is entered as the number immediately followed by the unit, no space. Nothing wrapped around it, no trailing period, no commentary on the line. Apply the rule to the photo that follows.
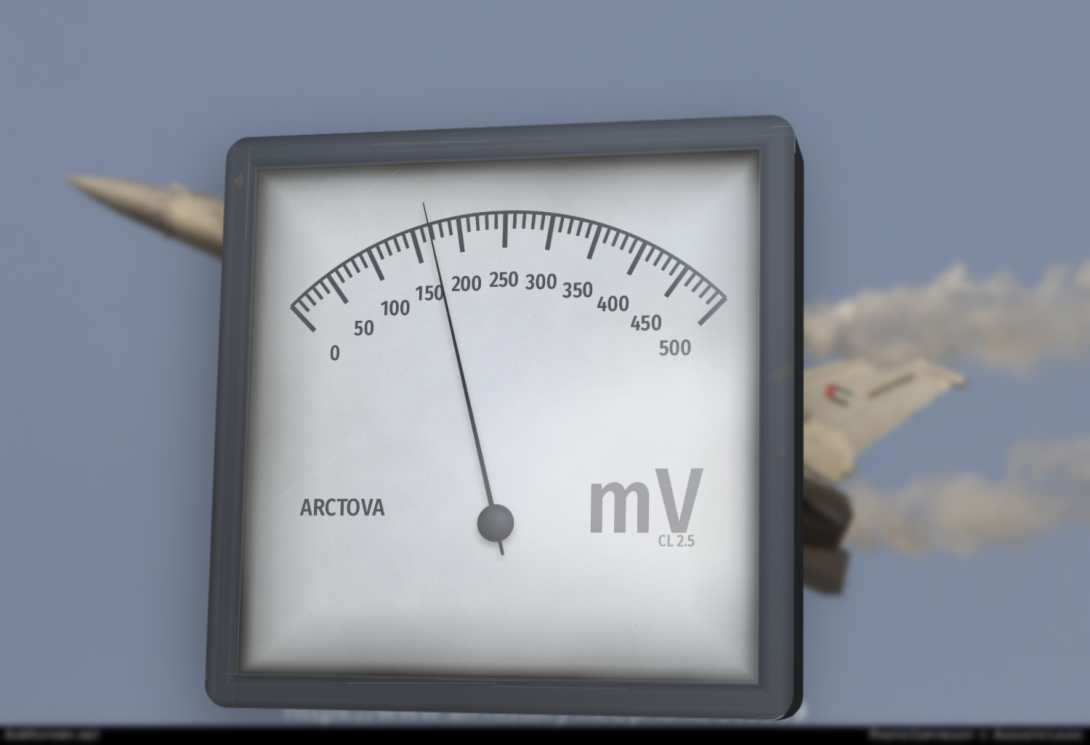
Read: 170mV
